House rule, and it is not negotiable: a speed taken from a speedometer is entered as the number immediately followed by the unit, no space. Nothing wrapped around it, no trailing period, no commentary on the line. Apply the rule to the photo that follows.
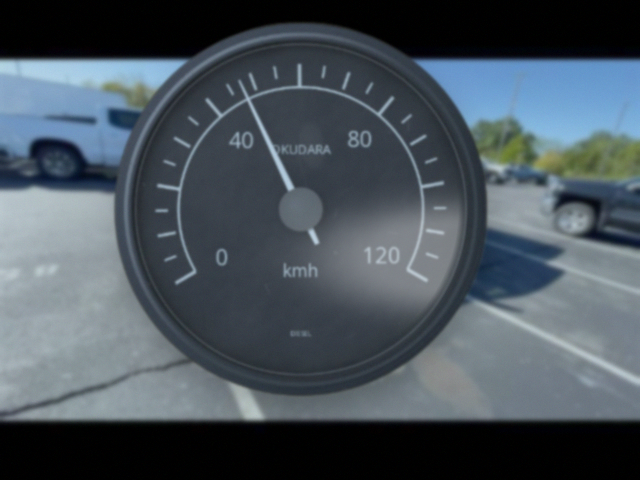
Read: 47.5km/h
